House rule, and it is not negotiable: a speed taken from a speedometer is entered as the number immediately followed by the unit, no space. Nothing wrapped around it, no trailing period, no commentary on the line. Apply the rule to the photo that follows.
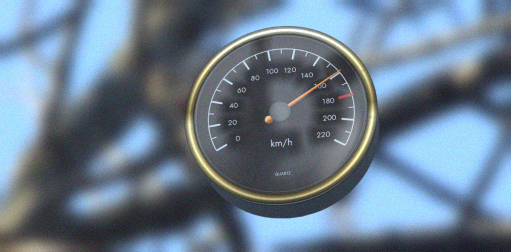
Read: 160km/h
